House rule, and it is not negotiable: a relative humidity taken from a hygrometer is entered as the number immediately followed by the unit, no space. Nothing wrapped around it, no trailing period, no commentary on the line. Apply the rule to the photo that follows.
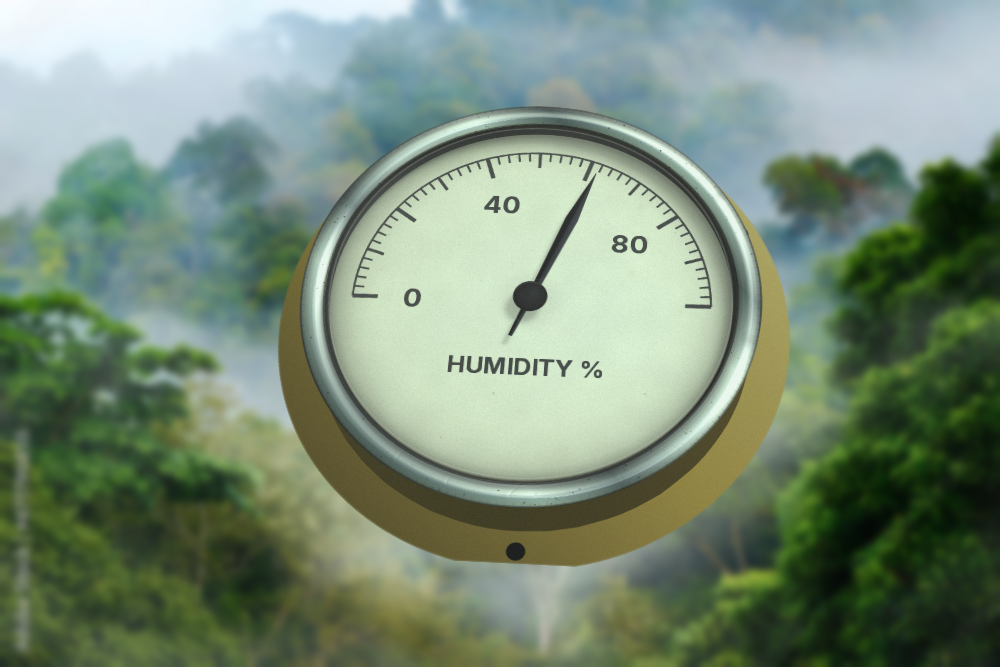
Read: 62%
